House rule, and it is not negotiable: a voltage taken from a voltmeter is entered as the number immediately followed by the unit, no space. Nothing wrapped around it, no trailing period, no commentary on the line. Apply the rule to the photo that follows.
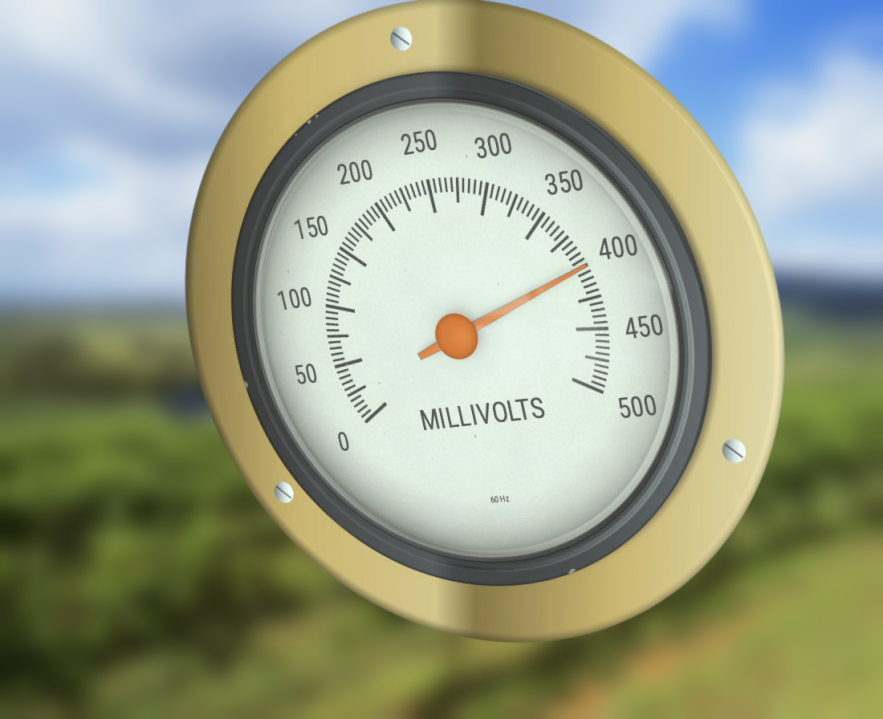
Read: 400mV
